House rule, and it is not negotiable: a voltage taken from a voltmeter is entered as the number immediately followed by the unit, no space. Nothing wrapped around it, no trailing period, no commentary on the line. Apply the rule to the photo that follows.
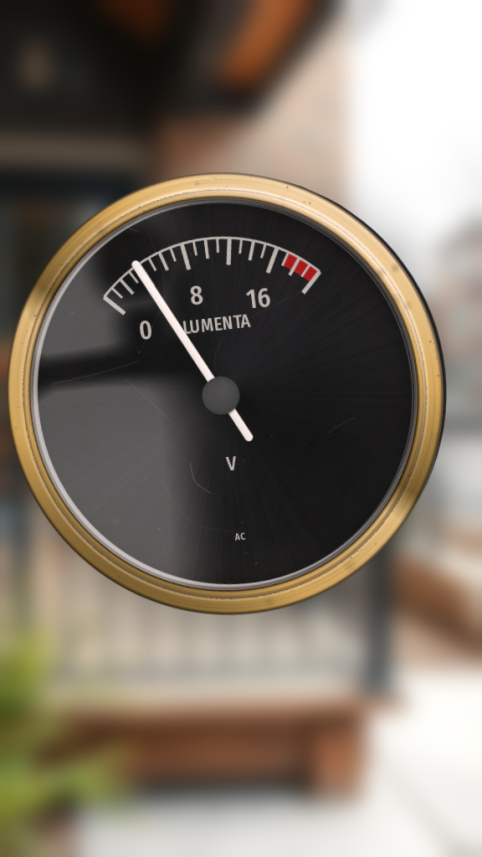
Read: 4V
